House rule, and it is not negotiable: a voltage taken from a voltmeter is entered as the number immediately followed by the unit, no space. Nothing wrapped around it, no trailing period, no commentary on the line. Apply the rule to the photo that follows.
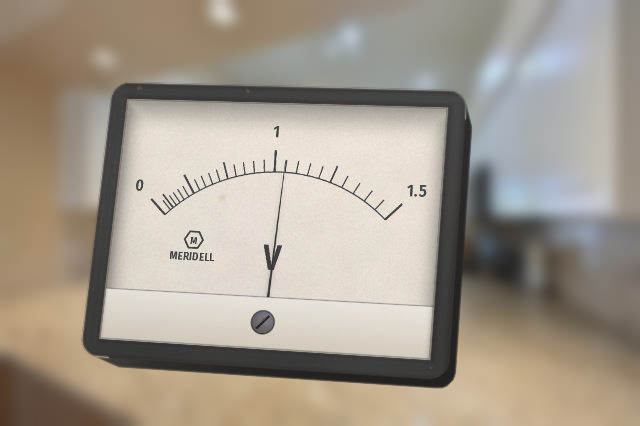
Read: 1.05V
